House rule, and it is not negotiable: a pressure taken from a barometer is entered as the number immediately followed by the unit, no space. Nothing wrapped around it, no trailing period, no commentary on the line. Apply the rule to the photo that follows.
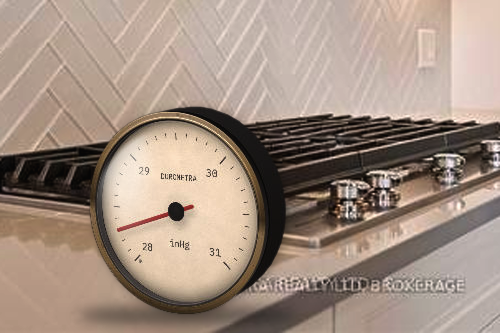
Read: 28.3inHg
